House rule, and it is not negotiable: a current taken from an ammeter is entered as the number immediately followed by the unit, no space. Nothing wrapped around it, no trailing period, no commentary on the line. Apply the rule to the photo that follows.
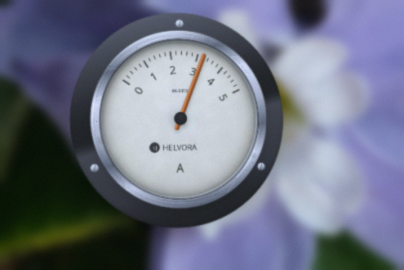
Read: 3.2A
